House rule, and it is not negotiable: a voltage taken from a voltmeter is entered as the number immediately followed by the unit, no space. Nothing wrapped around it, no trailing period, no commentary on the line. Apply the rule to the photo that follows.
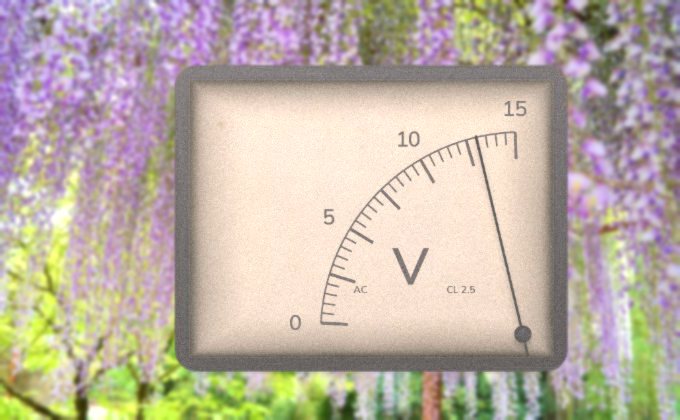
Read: 13V
